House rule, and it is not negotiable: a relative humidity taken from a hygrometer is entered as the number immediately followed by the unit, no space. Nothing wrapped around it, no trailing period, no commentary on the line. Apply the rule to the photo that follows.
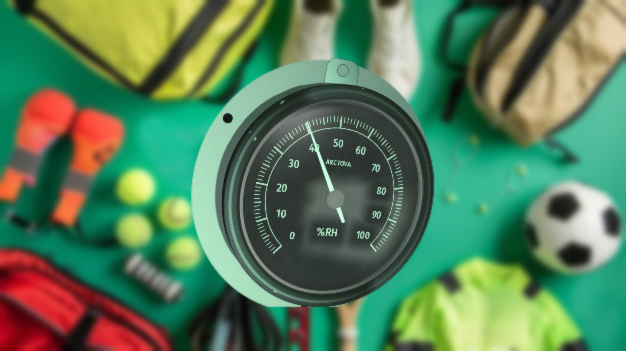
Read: 40%
